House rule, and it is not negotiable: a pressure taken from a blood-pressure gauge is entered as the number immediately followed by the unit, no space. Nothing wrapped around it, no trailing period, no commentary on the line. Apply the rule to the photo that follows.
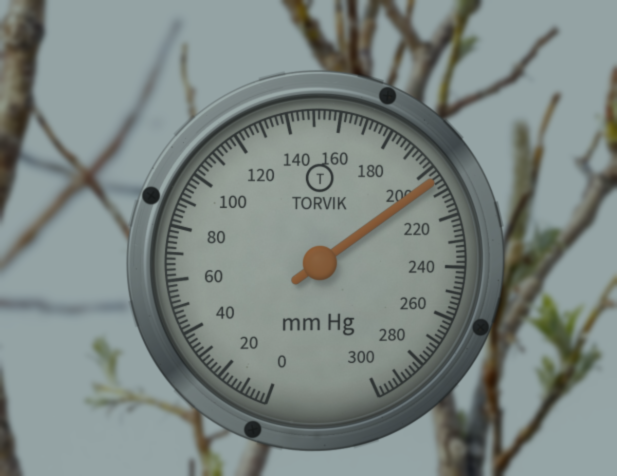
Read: 204mmHg
